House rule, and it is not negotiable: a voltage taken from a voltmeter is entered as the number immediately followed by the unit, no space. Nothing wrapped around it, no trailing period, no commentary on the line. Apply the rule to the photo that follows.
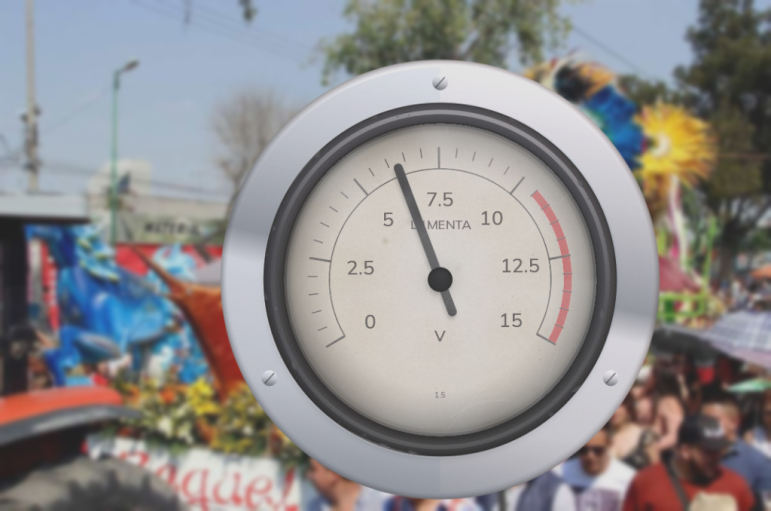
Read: 6.25V
